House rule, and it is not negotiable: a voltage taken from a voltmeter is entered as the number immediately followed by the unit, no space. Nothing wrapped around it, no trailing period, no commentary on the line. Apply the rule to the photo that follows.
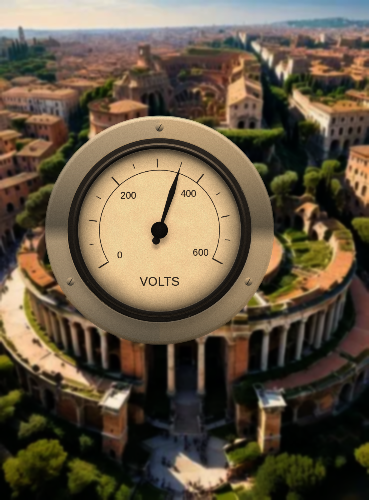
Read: 350V
